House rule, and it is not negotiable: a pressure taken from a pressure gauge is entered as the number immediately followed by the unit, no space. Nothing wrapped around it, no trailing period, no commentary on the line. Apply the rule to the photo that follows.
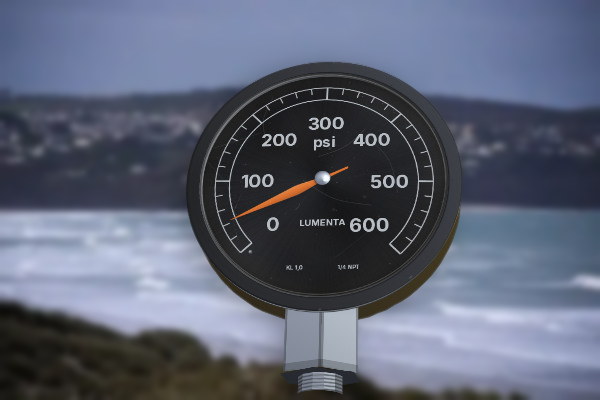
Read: 40psi
